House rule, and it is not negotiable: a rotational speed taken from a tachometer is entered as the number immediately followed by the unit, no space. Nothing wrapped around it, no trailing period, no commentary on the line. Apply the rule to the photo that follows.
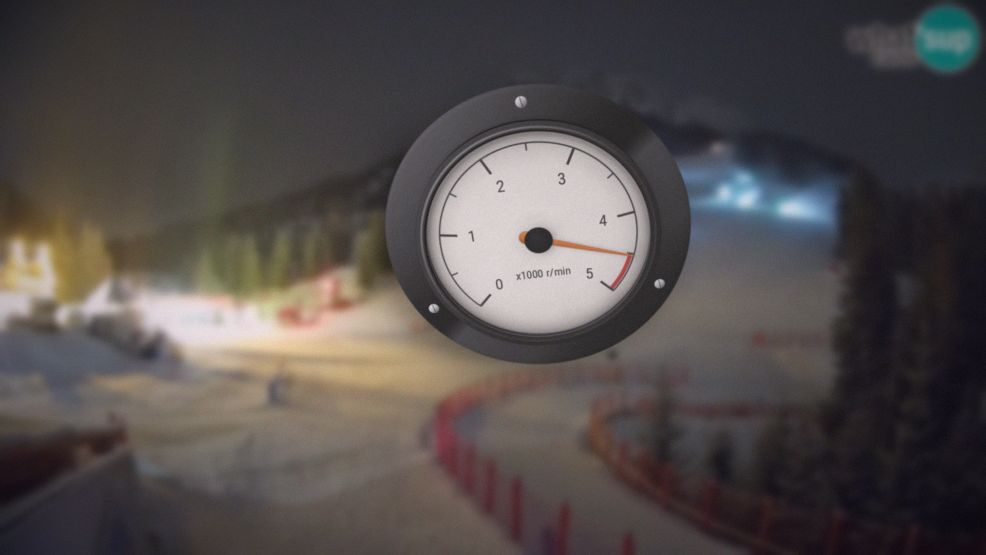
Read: 4500rpm
